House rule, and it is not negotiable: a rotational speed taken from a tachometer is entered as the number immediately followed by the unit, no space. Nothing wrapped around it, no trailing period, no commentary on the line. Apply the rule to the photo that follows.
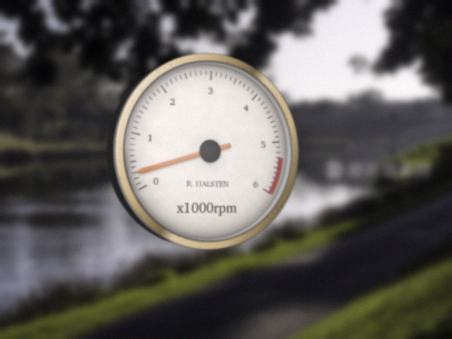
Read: 300rpm
